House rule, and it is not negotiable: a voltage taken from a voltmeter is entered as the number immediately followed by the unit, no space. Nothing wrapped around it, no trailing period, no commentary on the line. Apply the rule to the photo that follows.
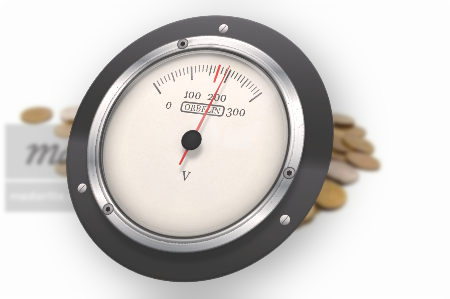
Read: 200V
